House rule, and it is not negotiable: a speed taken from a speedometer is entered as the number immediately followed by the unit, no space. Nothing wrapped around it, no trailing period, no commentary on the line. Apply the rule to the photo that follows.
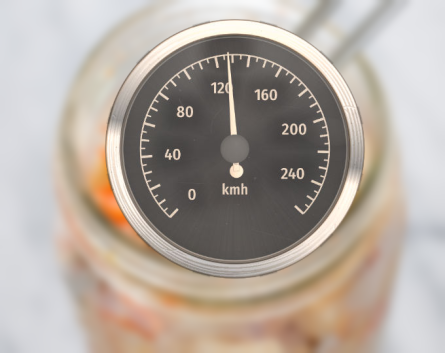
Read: 127.5km/h
